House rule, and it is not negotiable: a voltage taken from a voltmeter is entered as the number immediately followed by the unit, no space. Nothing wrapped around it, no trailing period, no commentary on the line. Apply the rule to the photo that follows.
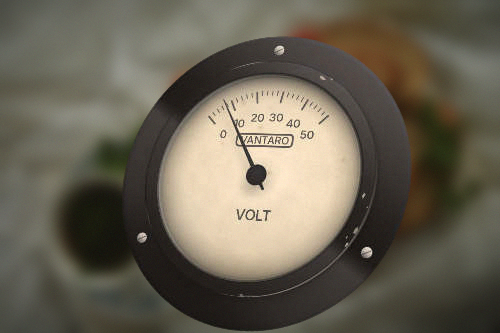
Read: 8V
